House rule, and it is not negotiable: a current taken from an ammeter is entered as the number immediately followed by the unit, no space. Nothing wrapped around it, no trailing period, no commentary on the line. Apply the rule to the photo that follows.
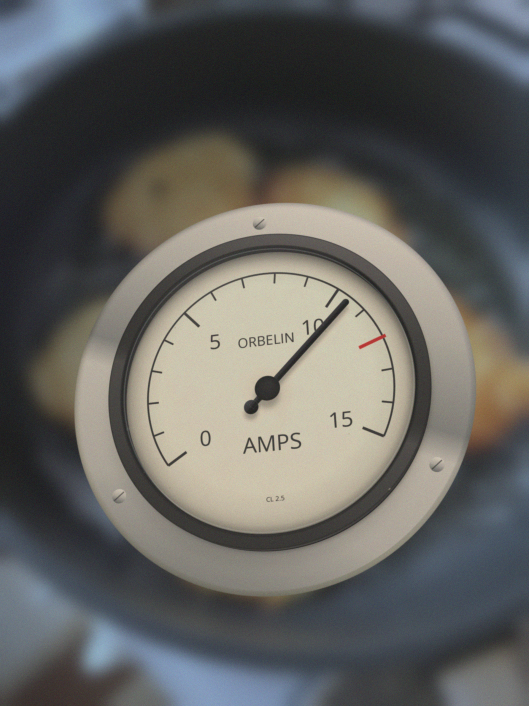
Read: 10.5A
